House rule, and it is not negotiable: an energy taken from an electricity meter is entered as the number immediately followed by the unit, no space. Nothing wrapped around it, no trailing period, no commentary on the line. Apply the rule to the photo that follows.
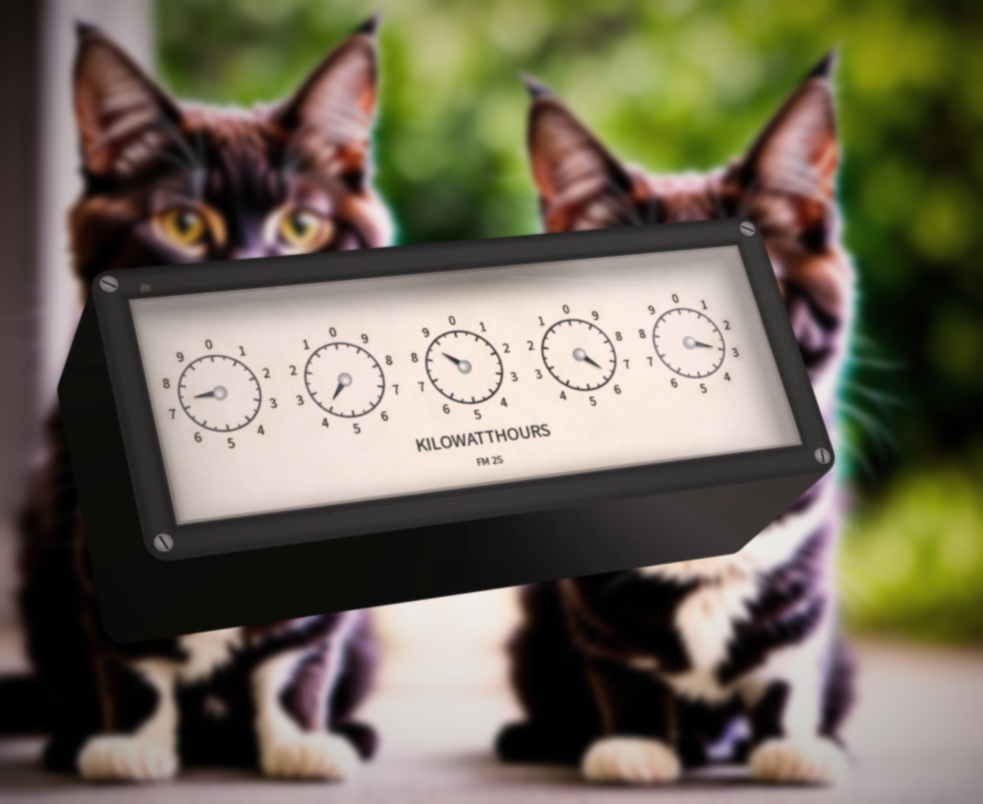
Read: 73863kWh
